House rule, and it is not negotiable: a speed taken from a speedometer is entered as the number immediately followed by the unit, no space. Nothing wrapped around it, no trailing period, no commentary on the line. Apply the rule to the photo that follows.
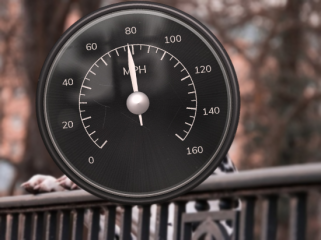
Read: 77.5mph
